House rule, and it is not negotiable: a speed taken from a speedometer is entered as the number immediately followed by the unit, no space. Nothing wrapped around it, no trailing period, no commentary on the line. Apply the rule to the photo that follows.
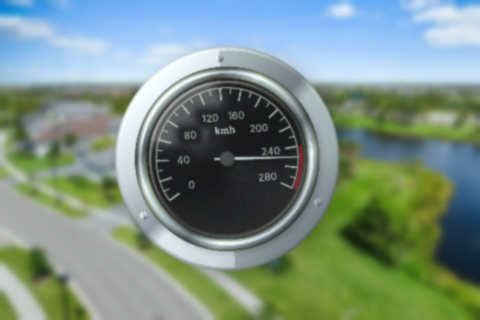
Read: 250km/h
